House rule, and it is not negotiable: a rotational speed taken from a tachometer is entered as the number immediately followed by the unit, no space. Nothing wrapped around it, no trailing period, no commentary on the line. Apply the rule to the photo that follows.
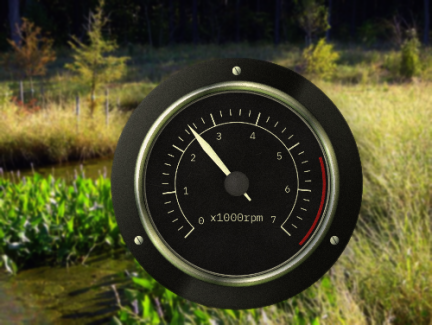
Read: 2500rpm
